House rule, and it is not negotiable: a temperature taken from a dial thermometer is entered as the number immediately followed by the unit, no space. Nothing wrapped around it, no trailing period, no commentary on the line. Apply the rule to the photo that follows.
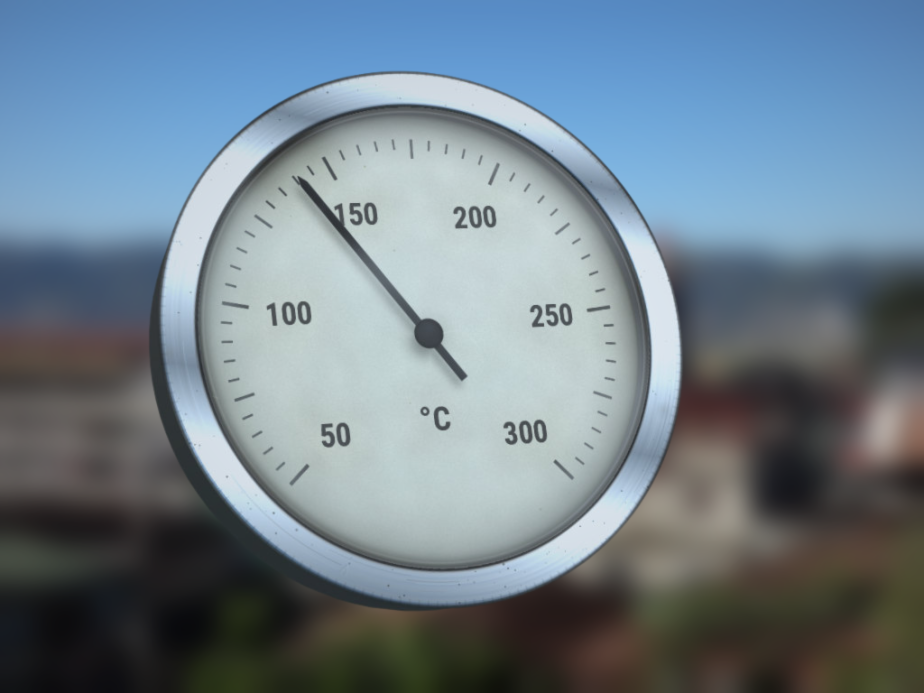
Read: 140°C
